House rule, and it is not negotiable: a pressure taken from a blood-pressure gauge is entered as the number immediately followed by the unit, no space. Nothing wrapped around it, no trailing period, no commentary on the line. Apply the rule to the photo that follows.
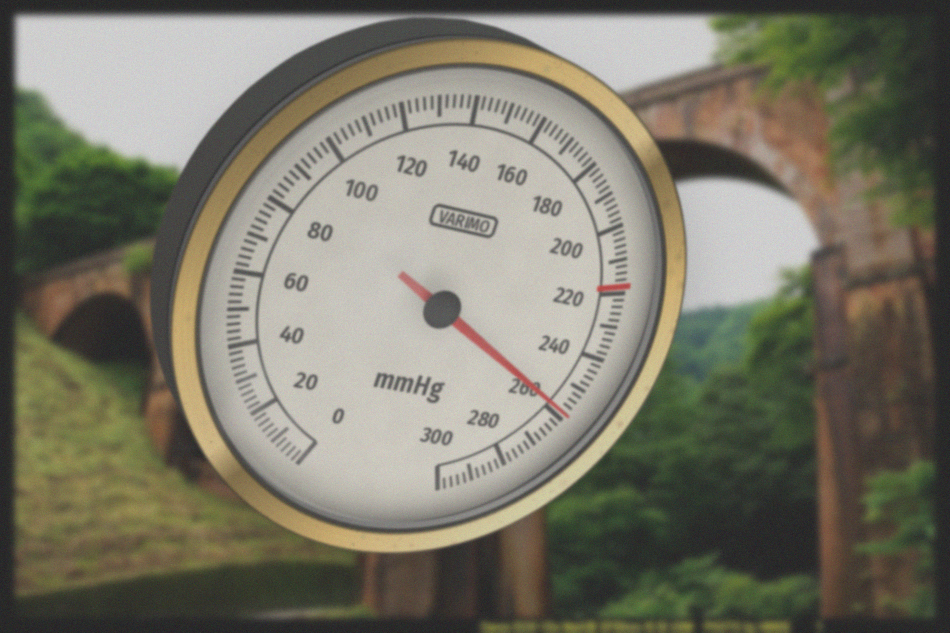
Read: 258mmHg
